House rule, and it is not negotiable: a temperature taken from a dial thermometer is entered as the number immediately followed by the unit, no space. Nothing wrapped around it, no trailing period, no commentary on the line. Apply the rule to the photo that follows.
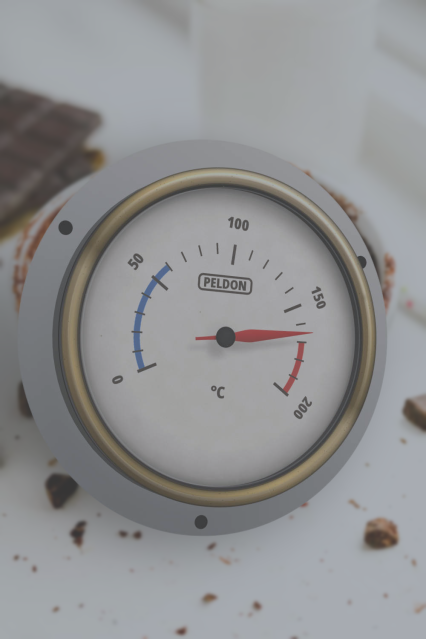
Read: 165°C
